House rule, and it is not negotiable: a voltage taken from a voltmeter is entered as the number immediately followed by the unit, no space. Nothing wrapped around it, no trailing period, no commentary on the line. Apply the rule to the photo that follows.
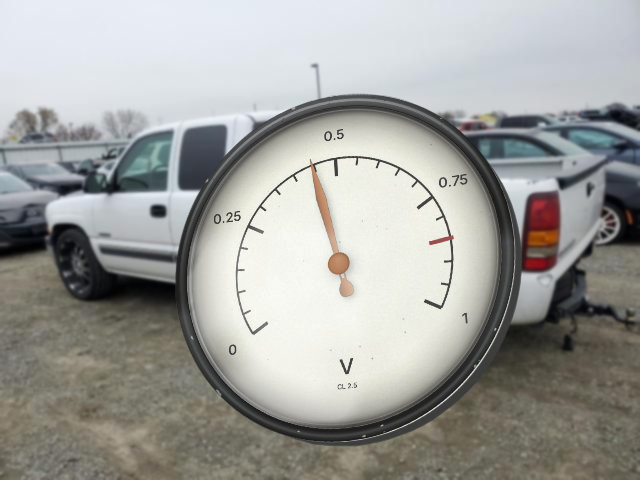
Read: 0.45V
